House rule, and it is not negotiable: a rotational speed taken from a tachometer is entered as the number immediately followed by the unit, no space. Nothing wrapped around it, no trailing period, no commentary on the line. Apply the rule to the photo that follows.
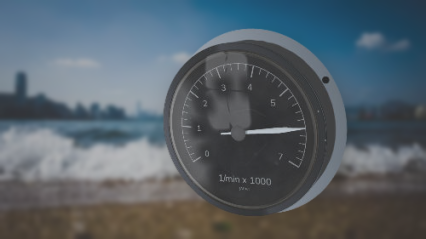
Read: 6000rpm
